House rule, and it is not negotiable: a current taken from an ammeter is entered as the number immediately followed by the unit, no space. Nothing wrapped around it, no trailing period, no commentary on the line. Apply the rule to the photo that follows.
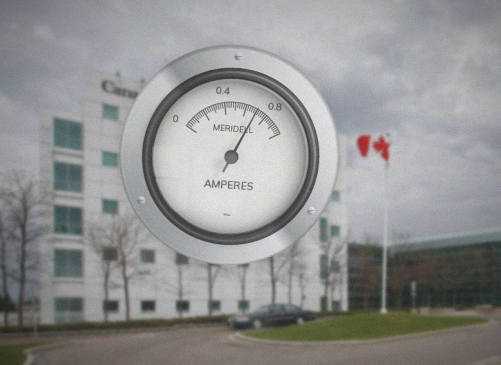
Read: 0.7A
